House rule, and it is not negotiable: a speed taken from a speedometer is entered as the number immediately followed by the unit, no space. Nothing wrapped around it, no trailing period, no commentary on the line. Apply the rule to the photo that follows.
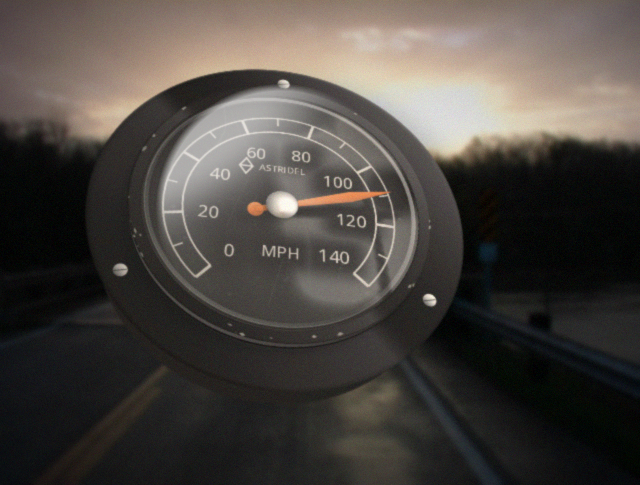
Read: 110mph
